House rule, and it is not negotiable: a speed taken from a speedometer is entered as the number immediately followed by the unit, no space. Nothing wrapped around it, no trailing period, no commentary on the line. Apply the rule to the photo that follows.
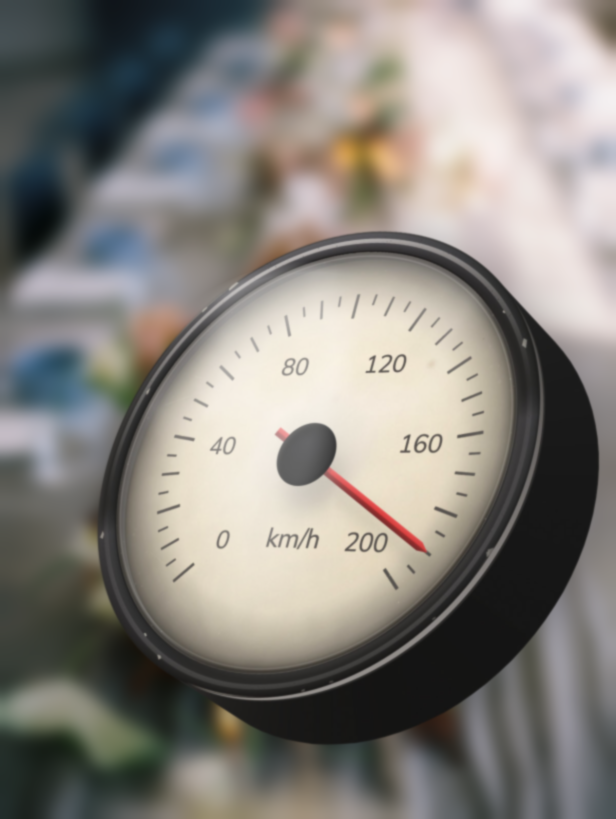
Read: 190km/h
